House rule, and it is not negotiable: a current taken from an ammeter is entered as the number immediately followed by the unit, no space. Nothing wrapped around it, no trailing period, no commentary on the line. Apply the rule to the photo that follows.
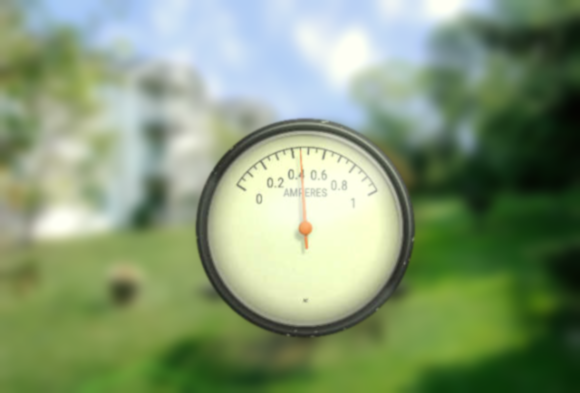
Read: 0.45A
